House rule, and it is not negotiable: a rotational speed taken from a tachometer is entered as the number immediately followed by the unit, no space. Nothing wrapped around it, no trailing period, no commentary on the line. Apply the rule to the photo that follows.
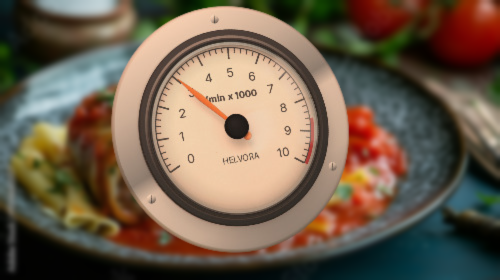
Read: 3000rpm
